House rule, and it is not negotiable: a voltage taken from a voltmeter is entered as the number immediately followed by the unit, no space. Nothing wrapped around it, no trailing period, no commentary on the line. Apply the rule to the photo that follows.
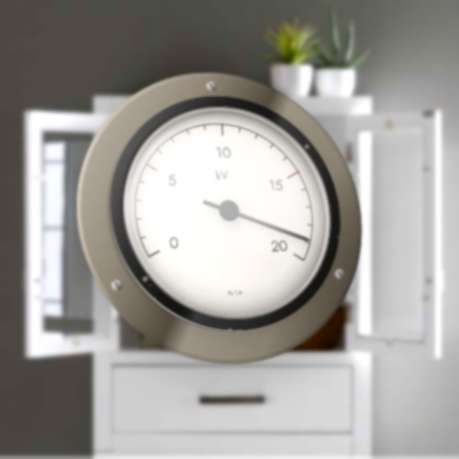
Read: 19kV
